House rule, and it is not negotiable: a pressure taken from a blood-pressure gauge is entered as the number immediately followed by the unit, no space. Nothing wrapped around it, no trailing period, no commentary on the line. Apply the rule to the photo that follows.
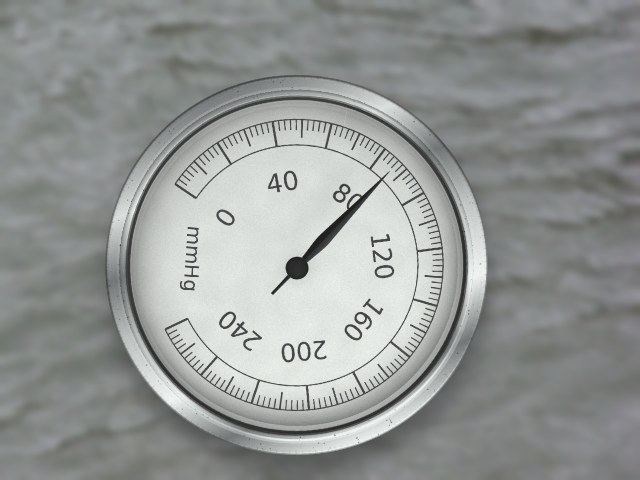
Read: 86mmHg
